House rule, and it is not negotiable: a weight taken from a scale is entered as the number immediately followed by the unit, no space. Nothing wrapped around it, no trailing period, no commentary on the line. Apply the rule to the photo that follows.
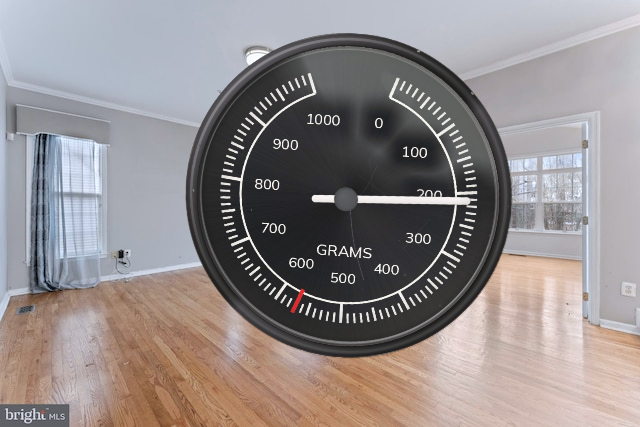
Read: 210g
